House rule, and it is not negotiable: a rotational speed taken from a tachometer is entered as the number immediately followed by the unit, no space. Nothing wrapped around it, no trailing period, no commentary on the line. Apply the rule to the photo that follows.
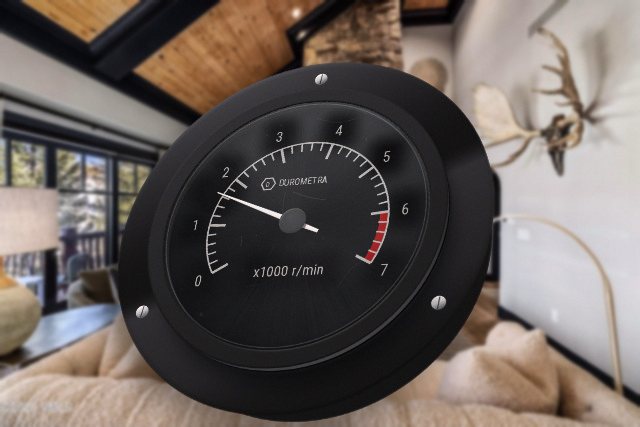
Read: 1600rpm
